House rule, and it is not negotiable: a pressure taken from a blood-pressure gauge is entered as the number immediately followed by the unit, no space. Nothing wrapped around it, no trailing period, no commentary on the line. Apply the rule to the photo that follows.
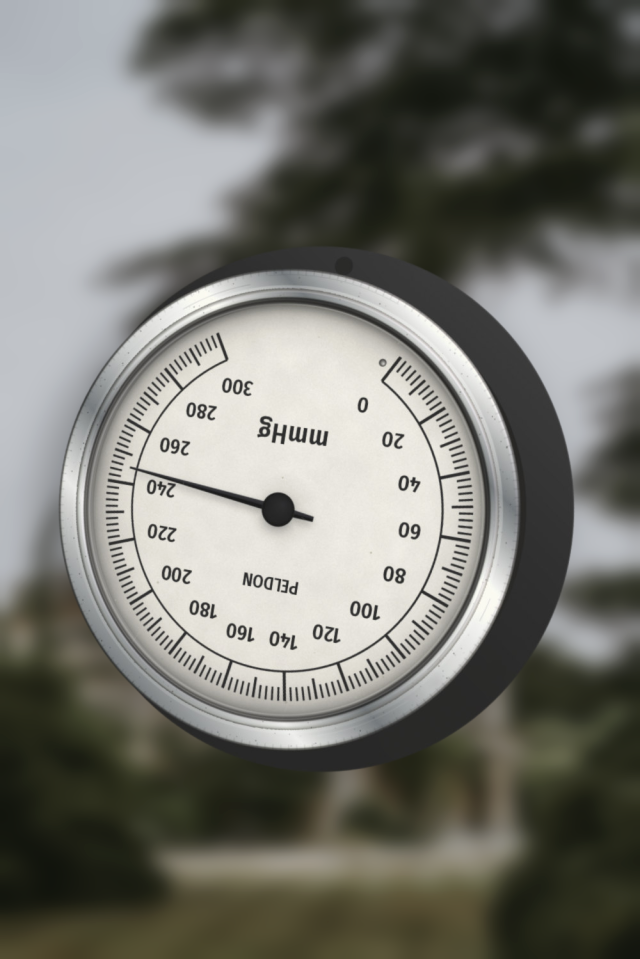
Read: 246mmHg
